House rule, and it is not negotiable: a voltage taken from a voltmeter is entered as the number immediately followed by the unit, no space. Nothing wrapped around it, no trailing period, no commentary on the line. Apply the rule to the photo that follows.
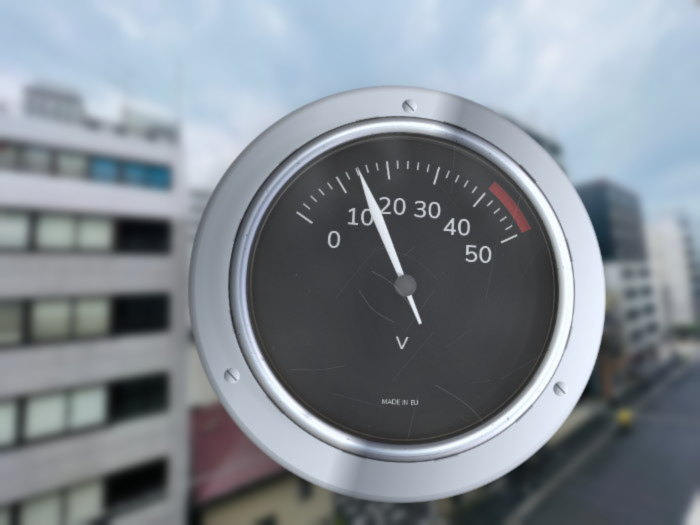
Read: 14V
